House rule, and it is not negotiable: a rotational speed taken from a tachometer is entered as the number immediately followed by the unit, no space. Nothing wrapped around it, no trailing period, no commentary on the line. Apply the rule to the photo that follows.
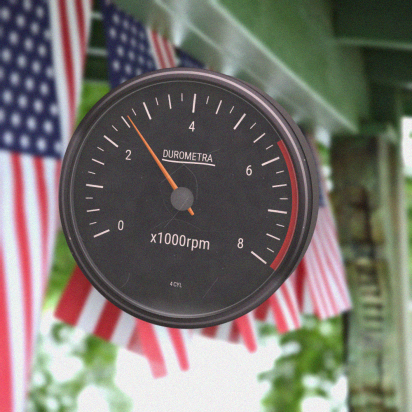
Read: 2625rpm
